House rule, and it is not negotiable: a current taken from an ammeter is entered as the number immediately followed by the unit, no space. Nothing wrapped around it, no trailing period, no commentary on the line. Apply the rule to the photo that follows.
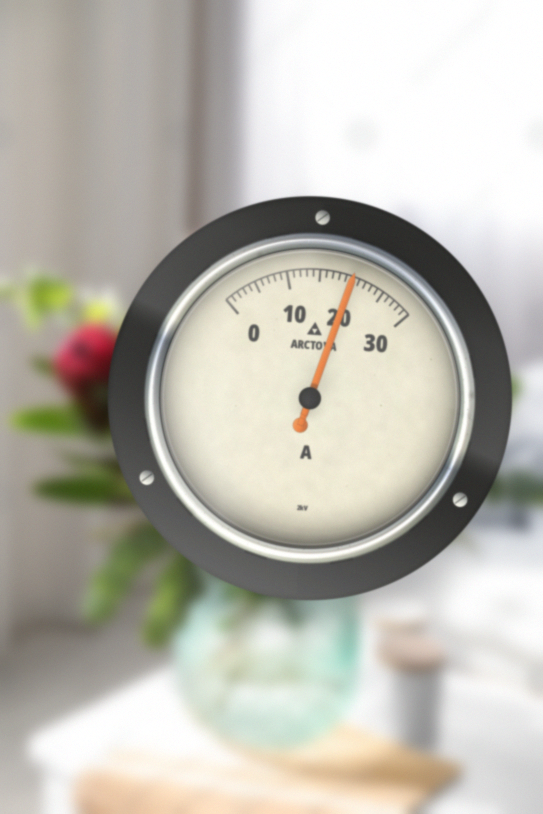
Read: 20A
